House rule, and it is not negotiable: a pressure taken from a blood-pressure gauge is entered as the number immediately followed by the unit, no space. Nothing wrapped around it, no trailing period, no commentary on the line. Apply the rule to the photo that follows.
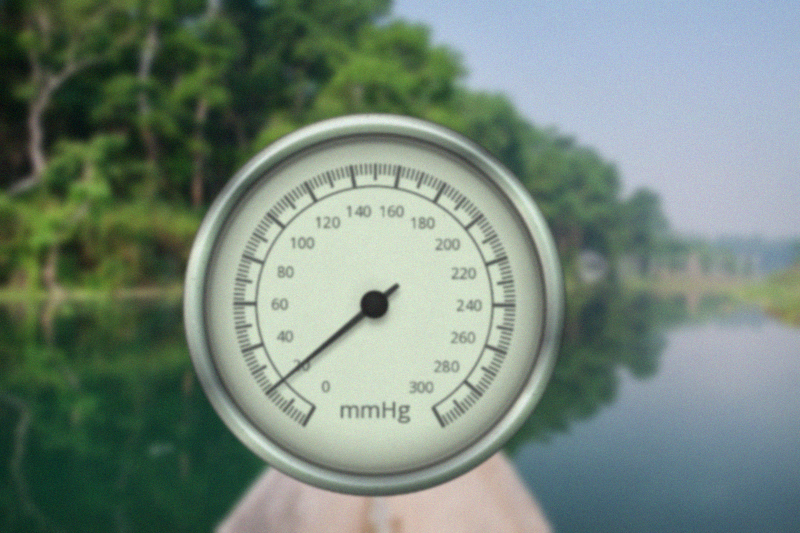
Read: 20mmHg
